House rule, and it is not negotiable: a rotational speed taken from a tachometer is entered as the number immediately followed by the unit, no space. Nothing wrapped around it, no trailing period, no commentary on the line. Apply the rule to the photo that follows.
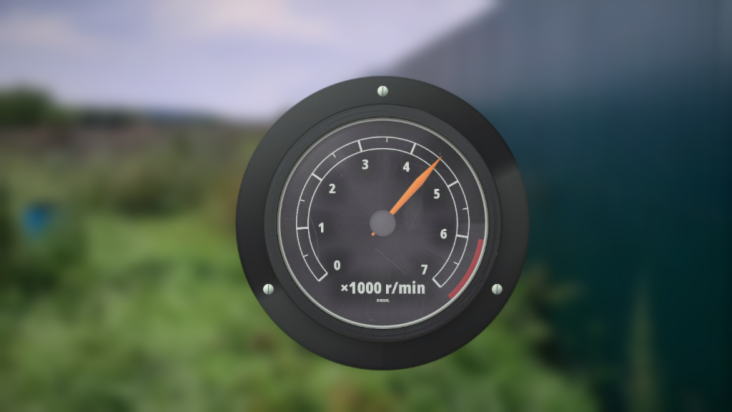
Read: 4500rpm
